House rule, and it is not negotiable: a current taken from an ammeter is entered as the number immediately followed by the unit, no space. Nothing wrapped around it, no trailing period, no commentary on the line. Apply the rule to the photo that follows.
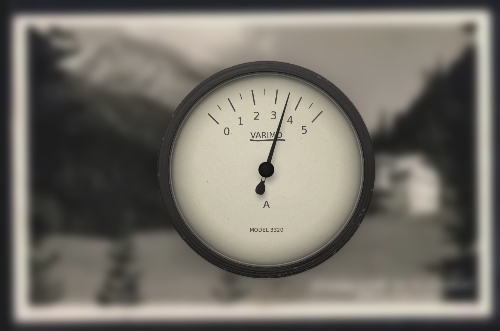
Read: 3.5A
